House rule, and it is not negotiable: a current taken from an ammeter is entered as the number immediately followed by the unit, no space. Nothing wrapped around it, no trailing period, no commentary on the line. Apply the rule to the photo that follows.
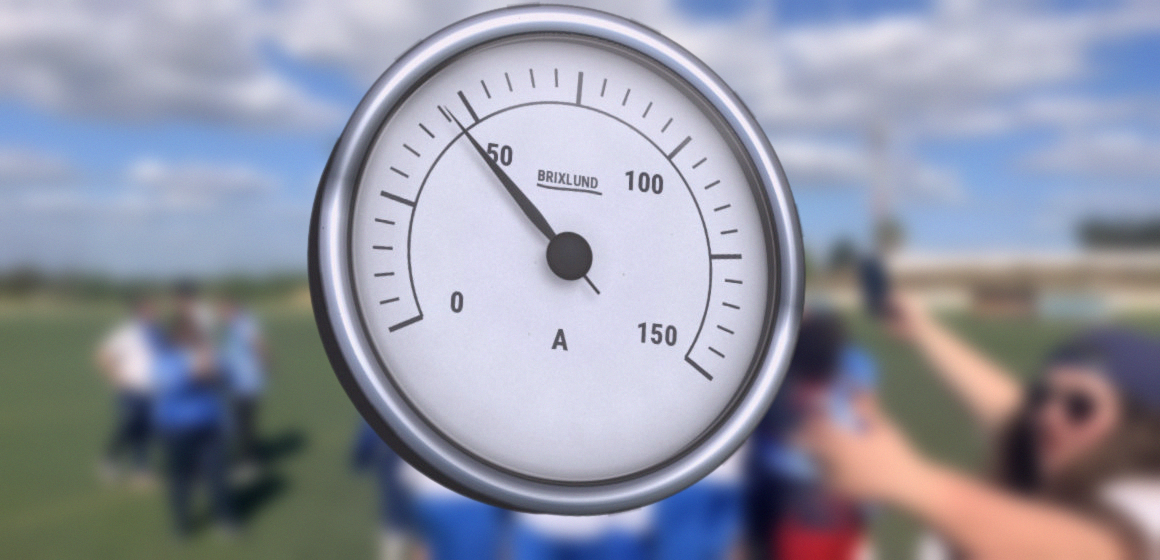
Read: 45A
